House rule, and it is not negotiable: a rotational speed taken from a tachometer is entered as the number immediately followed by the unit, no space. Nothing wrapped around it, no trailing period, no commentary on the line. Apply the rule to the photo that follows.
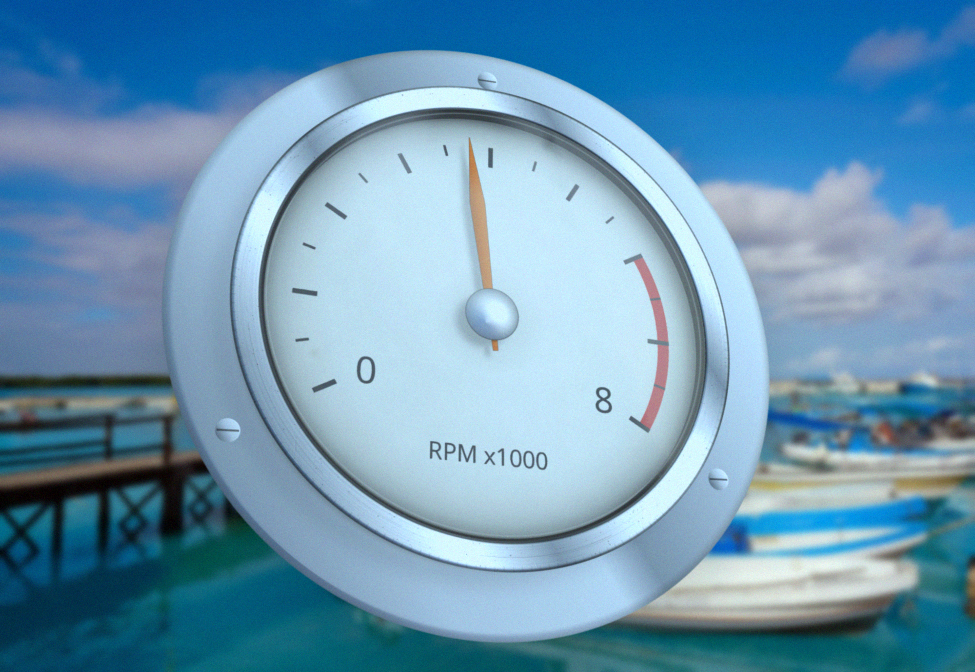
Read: 3750rpm
